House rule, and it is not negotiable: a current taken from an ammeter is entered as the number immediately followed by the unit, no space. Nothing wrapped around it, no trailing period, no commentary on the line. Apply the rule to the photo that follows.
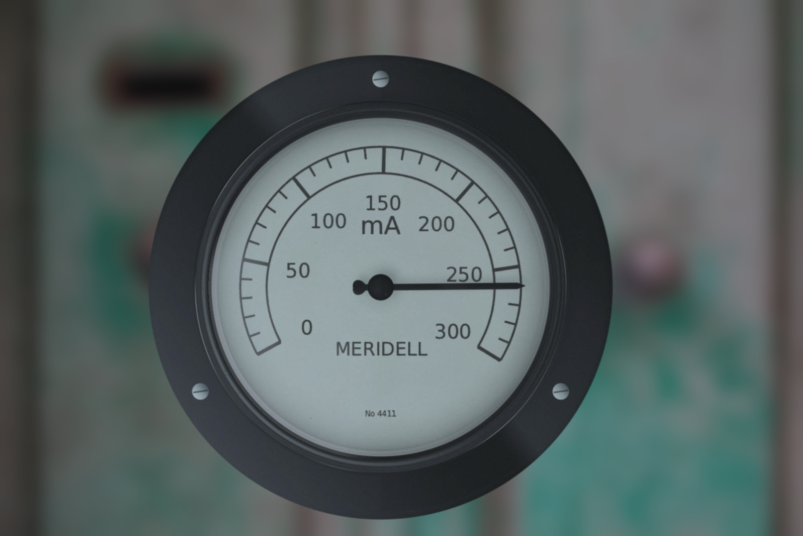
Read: 260mA
